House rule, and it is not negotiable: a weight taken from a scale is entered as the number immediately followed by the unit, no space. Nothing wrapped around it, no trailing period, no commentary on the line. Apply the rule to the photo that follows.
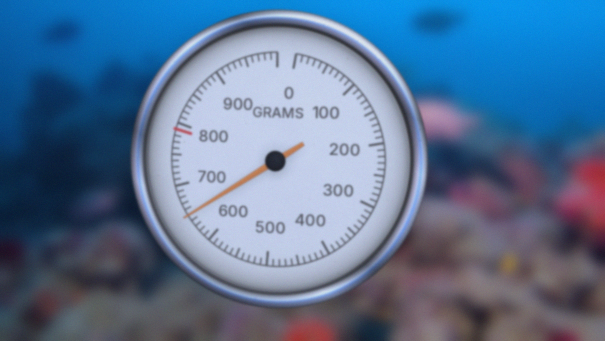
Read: 650g
